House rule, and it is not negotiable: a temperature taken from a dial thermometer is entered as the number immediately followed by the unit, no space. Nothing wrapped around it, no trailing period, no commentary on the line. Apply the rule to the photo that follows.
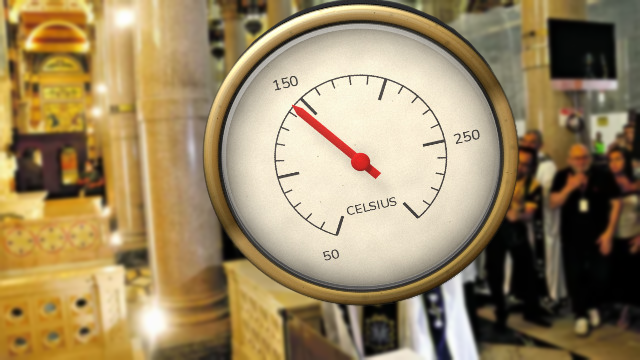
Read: 145°C
